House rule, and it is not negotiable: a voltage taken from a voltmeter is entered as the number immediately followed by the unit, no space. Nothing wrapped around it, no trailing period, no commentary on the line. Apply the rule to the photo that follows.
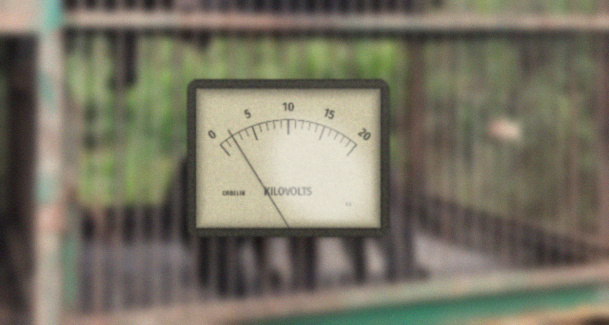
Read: 2kV
